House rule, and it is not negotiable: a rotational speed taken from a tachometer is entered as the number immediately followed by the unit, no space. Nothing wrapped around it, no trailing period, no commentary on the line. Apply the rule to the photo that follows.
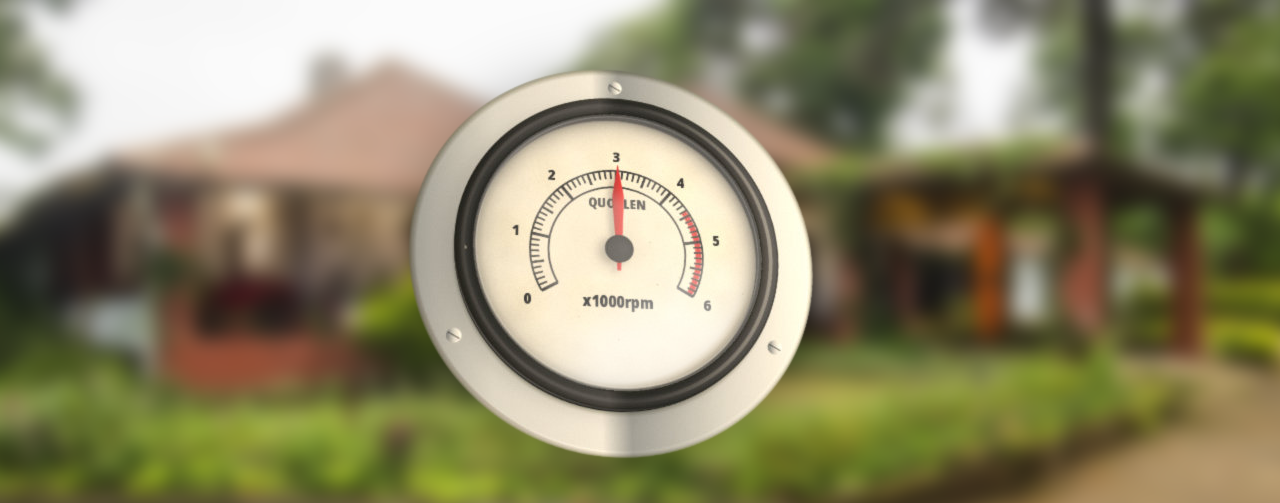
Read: 3000rpm
